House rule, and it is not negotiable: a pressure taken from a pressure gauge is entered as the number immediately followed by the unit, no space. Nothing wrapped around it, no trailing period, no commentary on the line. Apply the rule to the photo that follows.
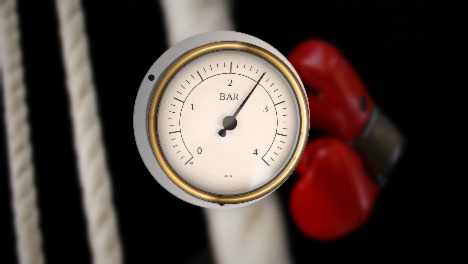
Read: 2.5bar
